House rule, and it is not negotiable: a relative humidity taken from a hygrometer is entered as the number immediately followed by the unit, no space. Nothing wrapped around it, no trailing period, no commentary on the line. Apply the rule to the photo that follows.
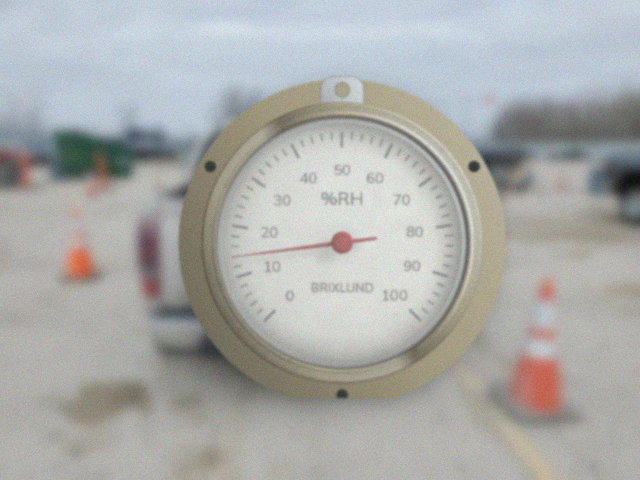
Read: 14%
